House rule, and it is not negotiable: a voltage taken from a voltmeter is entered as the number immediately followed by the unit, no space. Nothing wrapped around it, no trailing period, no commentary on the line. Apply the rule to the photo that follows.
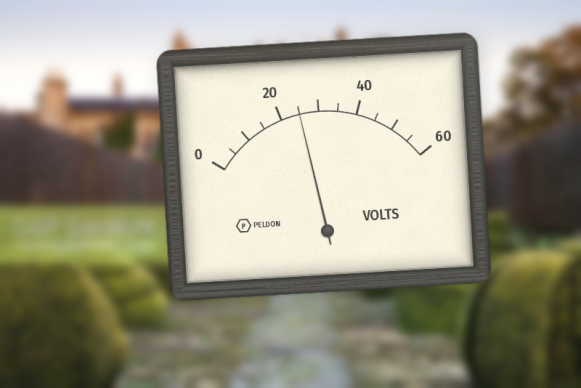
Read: 25V
